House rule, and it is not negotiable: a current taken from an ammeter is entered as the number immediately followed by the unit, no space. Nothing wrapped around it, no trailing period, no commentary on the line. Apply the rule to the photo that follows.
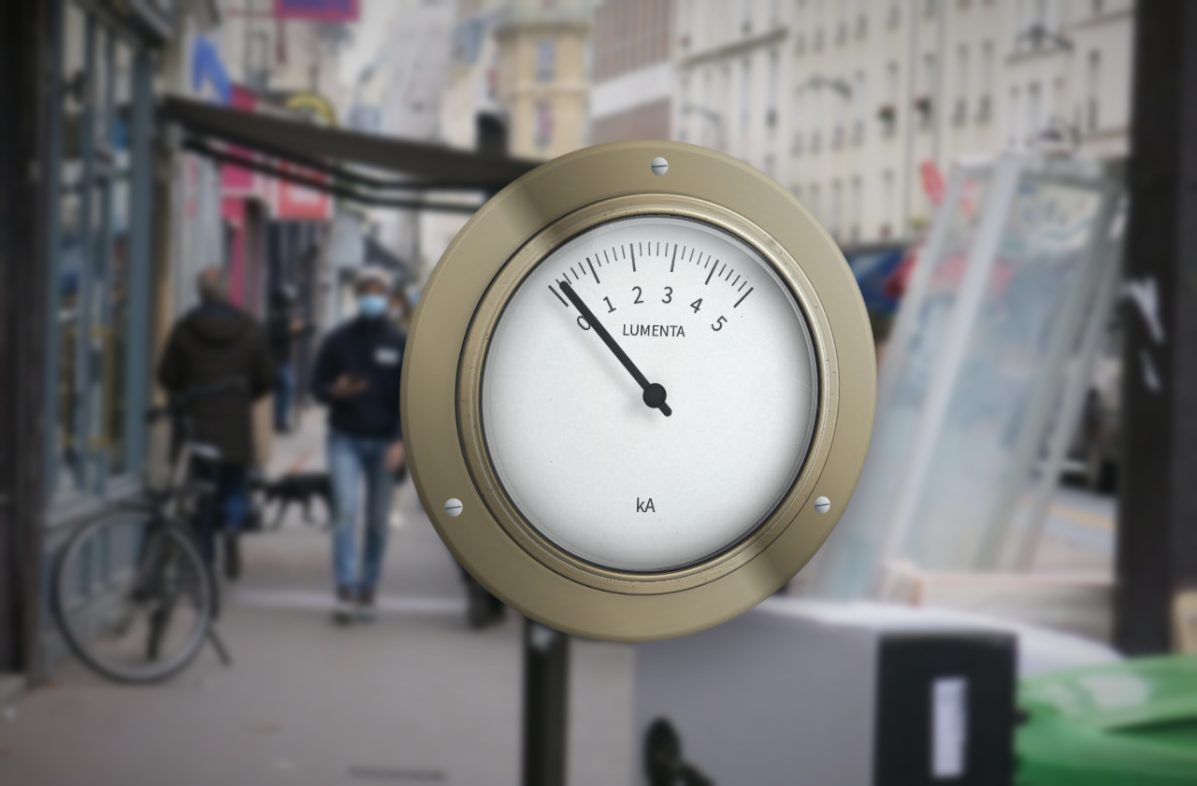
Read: 0.2kA
